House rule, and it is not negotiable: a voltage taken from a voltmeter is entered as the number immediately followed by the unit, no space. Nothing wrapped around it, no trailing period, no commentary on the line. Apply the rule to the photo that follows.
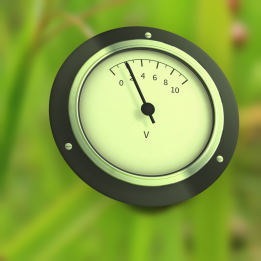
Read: 2V
